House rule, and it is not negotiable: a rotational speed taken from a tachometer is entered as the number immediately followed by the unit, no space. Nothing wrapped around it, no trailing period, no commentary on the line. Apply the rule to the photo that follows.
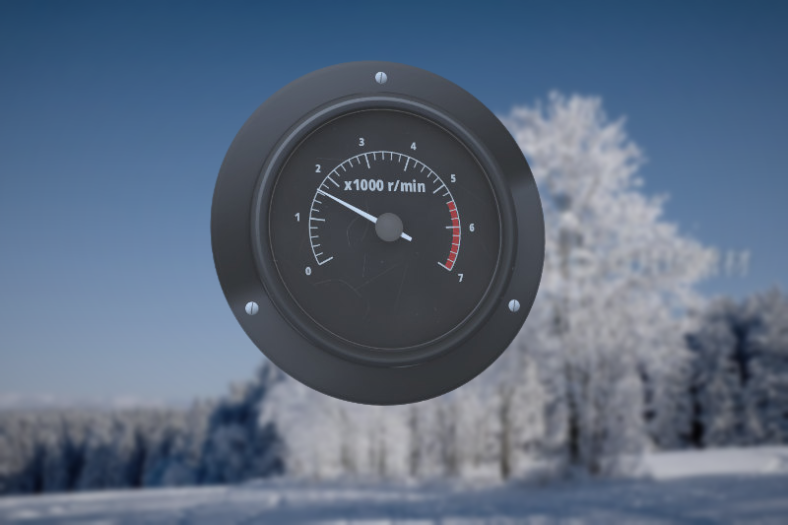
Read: 1600rpm
